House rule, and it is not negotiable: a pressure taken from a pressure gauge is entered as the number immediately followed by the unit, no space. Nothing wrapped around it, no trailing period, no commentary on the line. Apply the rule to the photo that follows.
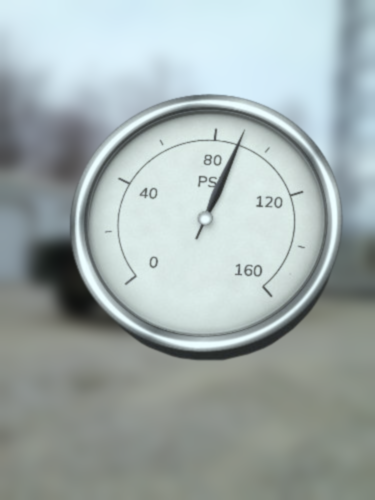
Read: 90psi
